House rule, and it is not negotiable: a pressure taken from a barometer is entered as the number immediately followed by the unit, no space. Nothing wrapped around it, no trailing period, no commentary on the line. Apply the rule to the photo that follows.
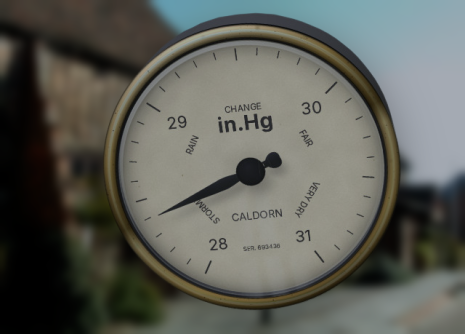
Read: 28.4inHg
